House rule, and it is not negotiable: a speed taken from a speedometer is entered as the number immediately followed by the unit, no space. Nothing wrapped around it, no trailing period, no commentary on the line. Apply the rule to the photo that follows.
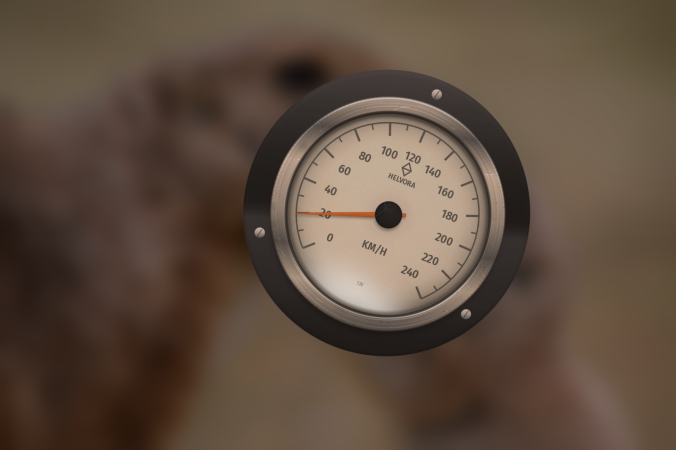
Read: 20km/h
